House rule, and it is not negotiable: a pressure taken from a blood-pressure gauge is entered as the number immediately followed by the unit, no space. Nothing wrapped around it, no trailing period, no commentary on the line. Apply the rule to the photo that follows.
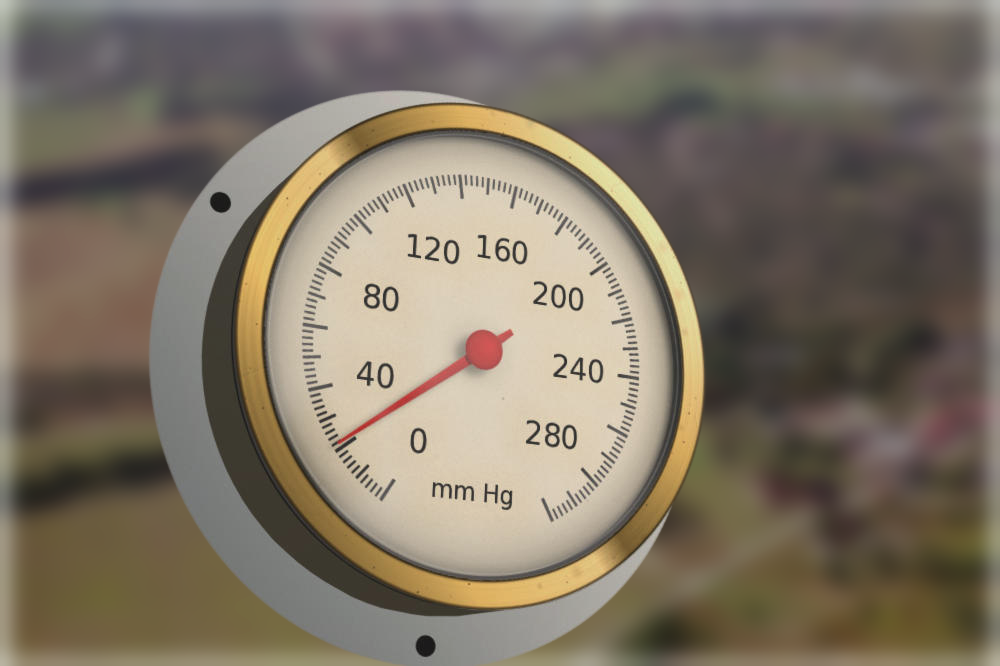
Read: 22mmHg
